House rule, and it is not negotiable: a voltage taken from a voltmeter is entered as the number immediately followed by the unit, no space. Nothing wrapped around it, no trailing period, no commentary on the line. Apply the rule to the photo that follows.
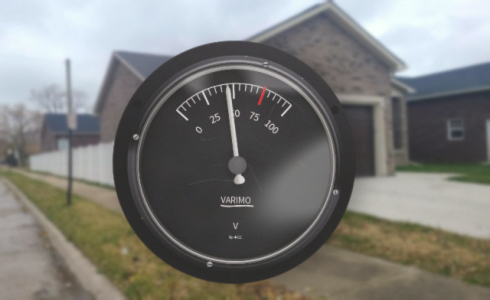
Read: 45V
